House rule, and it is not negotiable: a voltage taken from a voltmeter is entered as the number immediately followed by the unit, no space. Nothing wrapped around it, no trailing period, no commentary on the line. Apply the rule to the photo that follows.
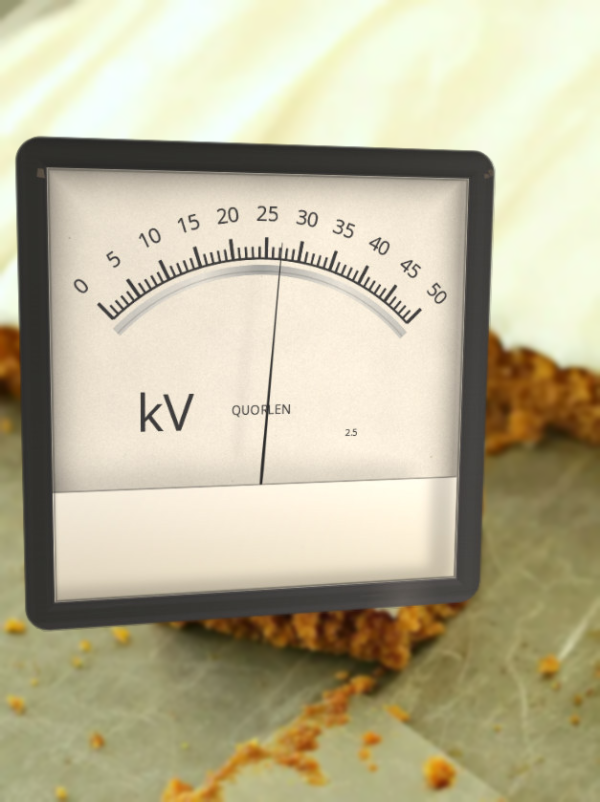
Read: 27kV
